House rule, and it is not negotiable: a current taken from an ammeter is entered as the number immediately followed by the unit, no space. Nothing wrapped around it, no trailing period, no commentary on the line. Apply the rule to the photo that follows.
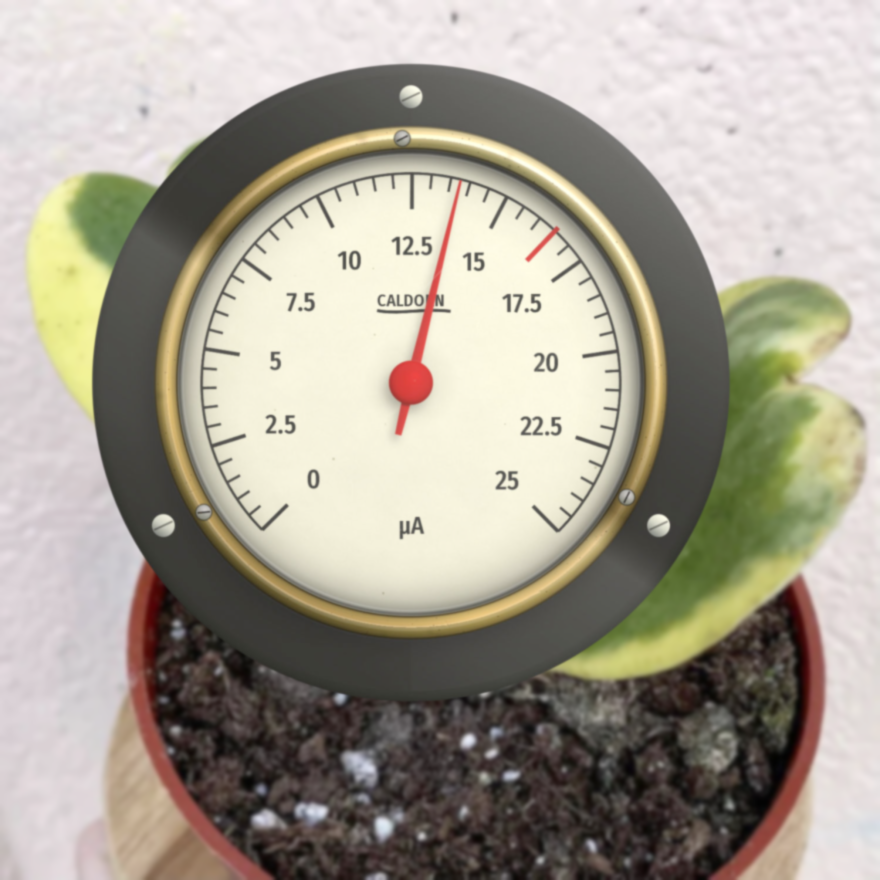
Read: 13.75µA
